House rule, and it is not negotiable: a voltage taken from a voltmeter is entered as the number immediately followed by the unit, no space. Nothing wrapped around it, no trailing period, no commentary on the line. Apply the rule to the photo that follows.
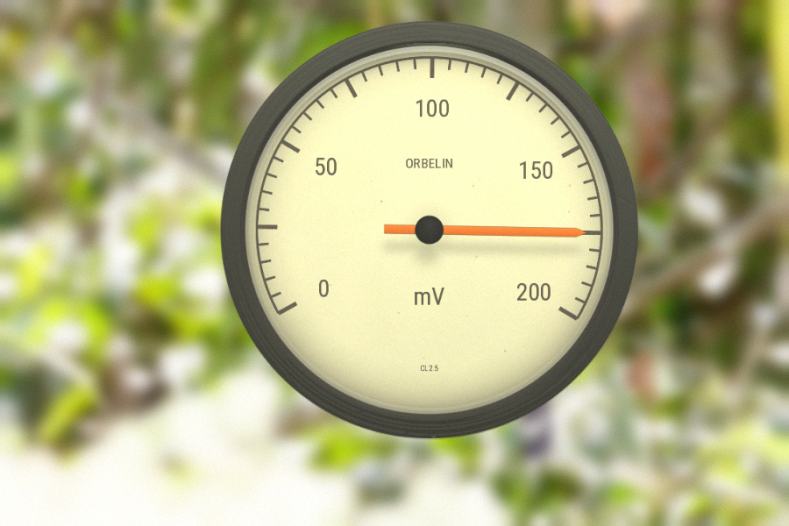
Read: 175mV
